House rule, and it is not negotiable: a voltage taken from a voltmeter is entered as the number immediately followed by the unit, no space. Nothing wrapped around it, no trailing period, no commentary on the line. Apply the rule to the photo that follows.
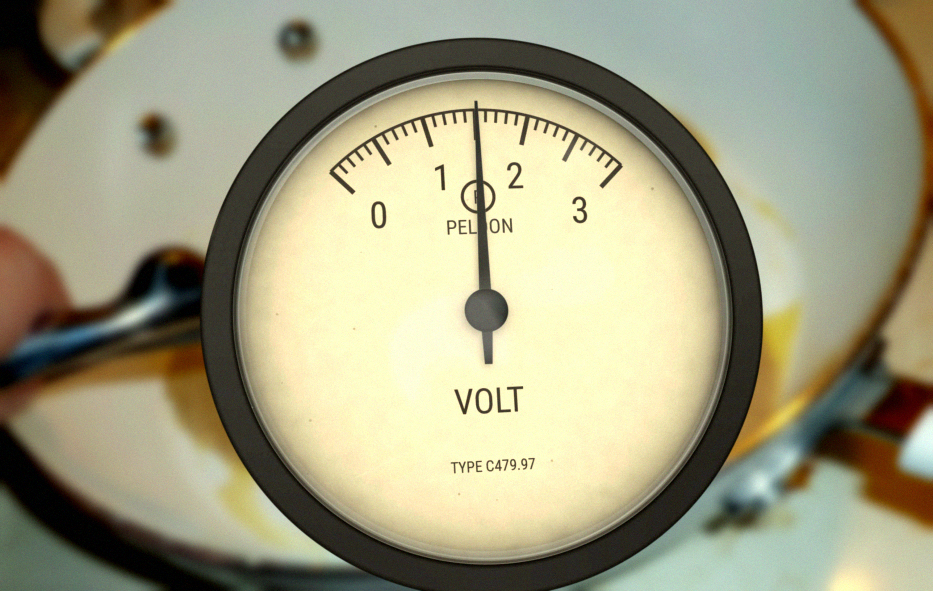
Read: 1.5V
